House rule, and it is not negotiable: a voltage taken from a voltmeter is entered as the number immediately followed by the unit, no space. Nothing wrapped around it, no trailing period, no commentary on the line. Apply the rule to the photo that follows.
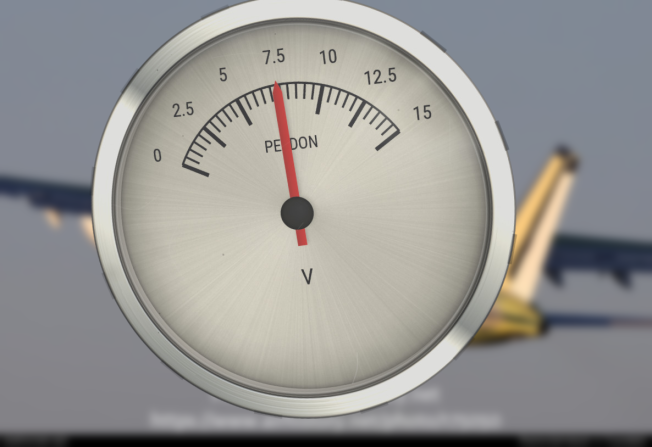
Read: 7.5V
